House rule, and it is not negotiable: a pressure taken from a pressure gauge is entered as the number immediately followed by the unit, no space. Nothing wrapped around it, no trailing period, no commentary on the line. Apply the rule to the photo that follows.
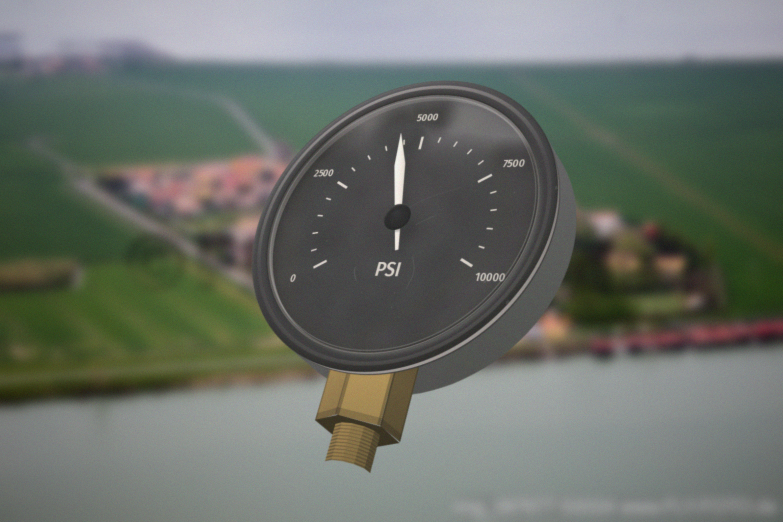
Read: 4500psi
